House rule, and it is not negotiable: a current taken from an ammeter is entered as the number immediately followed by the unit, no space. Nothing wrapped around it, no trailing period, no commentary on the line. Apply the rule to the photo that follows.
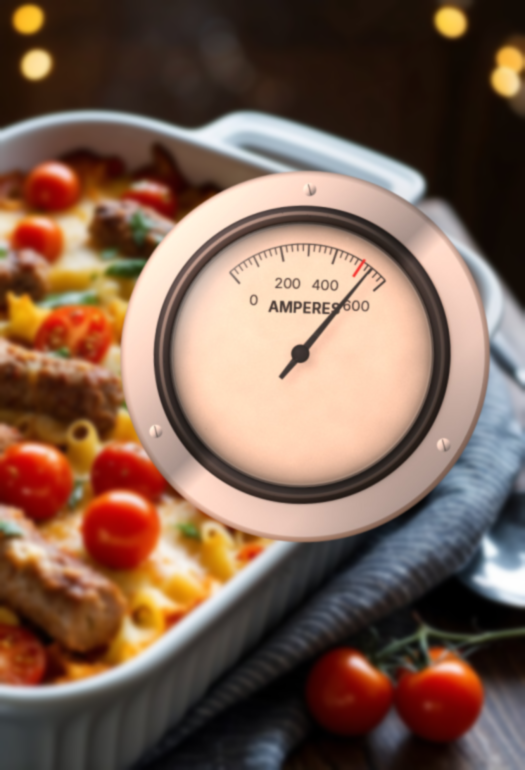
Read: 540A
